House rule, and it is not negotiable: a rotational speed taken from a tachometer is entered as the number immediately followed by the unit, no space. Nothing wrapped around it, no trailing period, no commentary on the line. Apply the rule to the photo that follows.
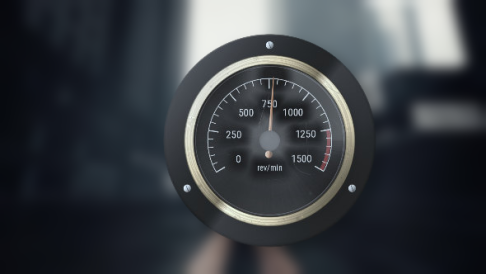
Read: 775rpm
